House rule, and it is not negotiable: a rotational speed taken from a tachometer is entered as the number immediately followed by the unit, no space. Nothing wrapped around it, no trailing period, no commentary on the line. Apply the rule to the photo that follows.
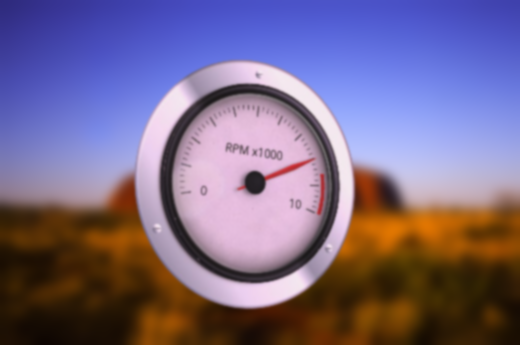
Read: 8000rpm
